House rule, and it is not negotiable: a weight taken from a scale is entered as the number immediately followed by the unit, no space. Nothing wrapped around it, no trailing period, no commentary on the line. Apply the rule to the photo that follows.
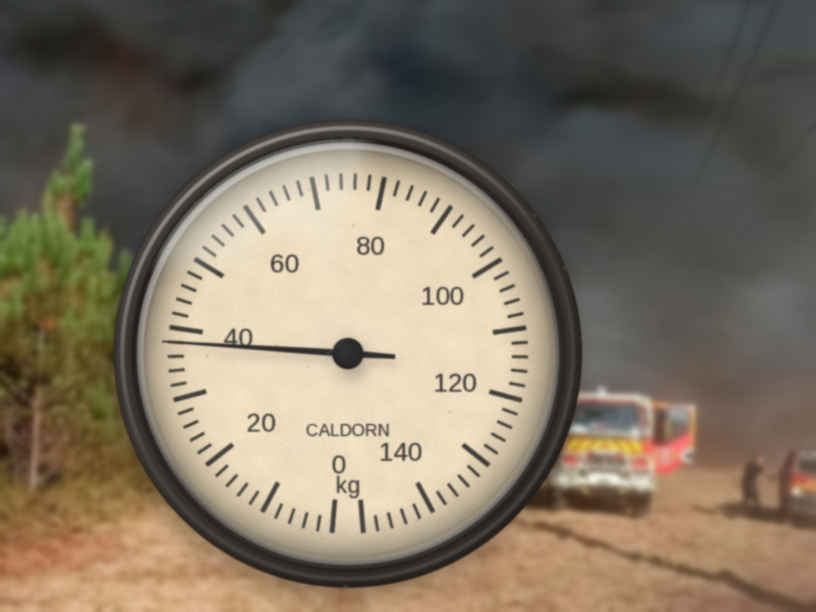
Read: 38kg
